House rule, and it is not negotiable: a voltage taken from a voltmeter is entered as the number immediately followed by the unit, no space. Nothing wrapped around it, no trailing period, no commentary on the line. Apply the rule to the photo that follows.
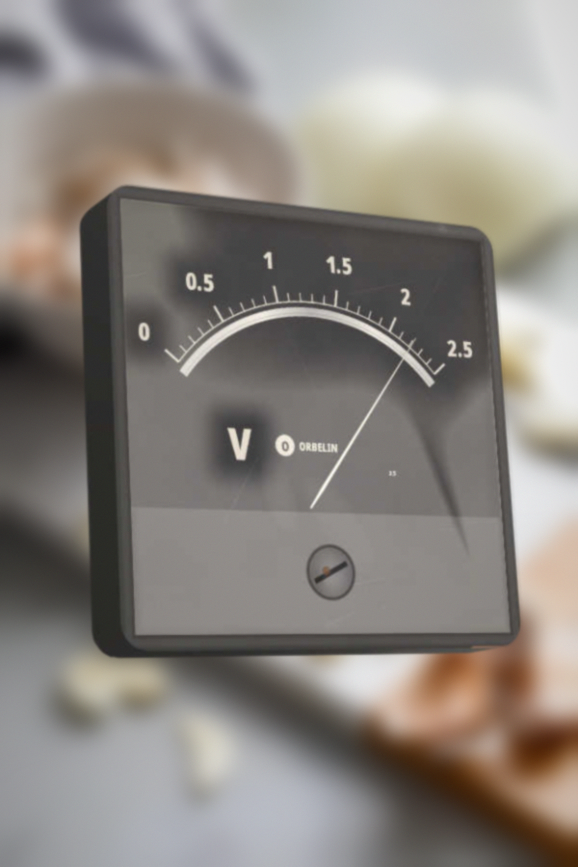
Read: 2.2V
